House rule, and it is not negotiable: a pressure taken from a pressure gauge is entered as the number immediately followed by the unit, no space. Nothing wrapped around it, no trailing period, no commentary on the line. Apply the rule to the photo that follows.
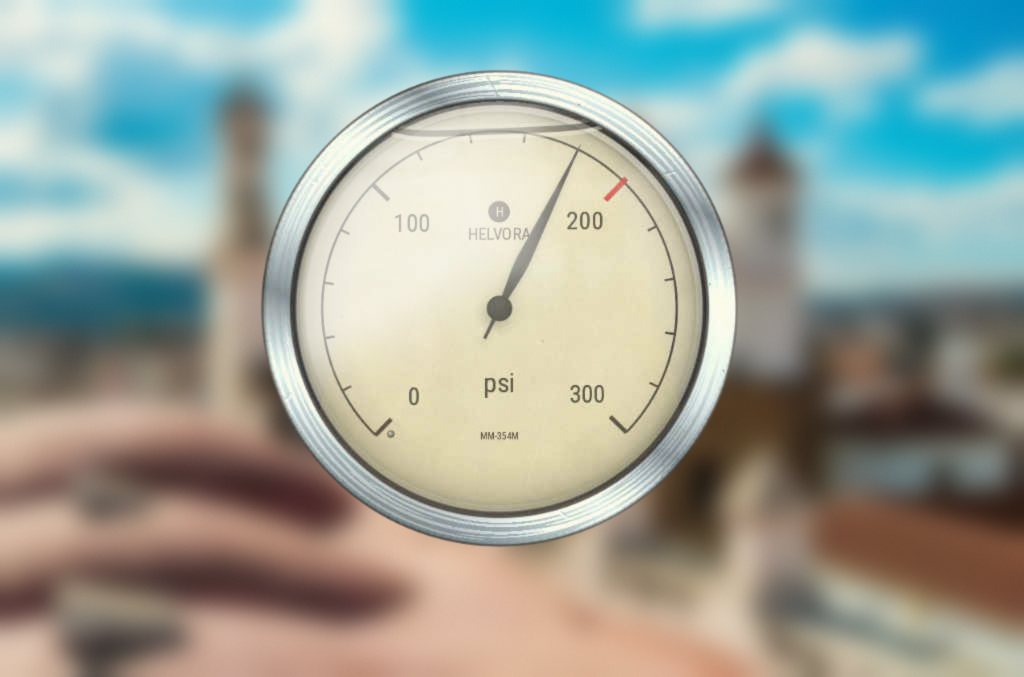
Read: 180psi
